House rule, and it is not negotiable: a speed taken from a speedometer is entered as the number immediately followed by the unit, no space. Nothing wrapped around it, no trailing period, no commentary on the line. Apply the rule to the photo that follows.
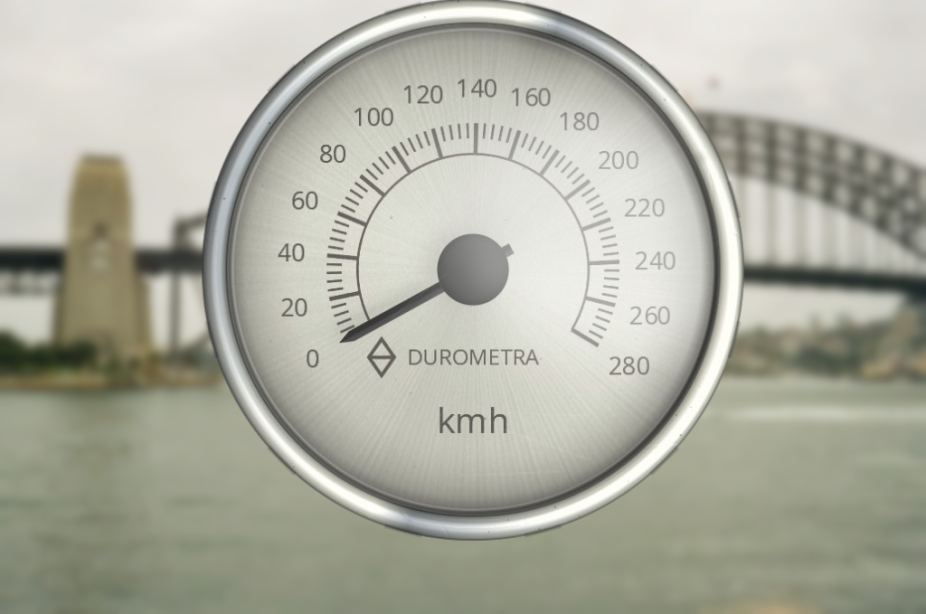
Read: 0km/h
